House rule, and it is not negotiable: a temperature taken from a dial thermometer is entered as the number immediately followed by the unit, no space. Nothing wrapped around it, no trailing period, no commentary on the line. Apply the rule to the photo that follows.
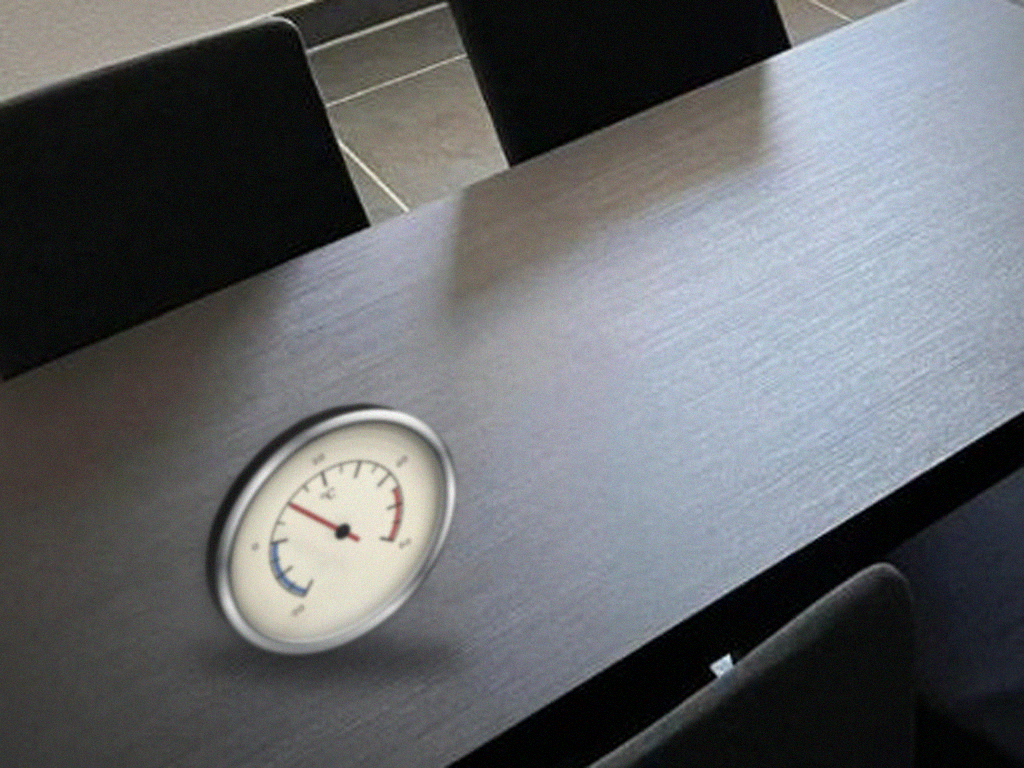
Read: 10°C
